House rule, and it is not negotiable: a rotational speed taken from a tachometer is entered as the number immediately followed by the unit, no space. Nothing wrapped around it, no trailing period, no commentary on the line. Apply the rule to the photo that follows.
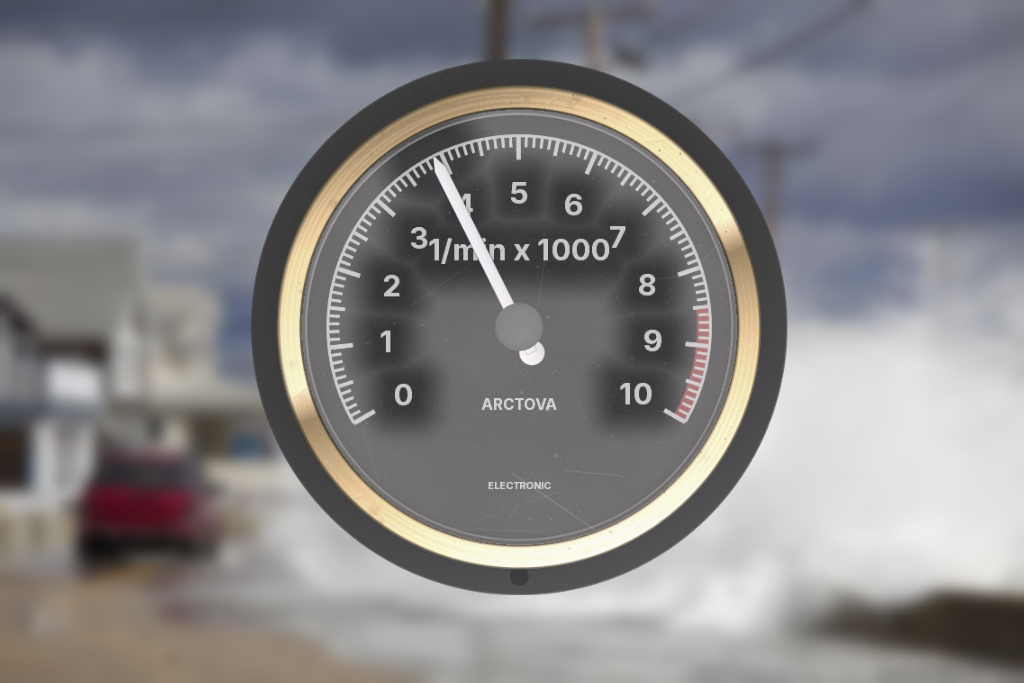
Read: 3900rpm
